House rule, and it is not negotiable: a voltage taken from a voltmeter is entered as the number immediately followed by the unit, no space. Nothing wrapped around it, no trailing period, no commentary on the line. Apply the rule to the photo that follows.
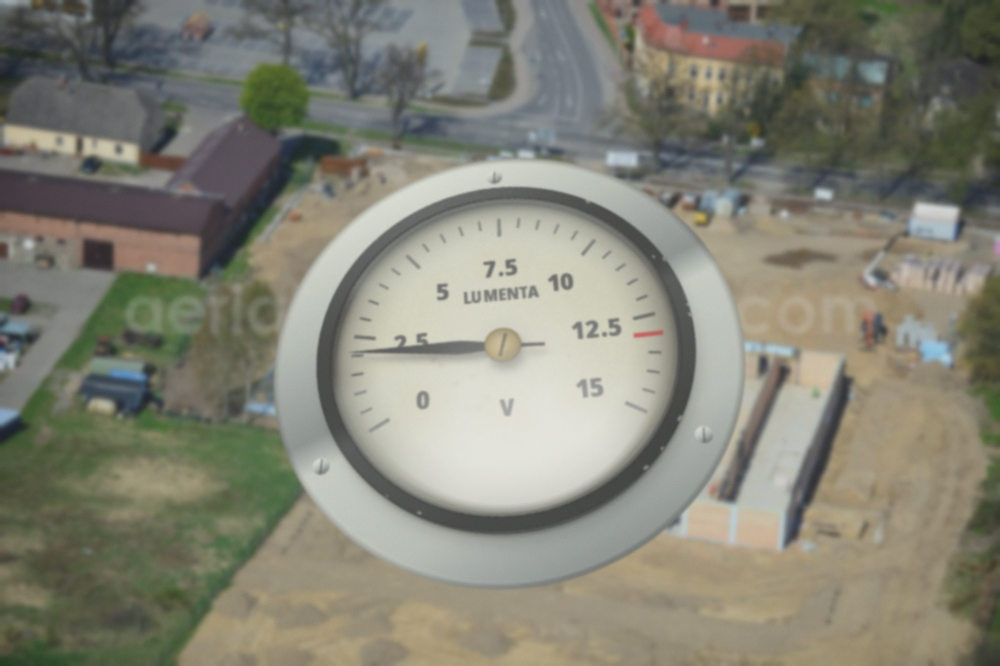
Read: 2V
